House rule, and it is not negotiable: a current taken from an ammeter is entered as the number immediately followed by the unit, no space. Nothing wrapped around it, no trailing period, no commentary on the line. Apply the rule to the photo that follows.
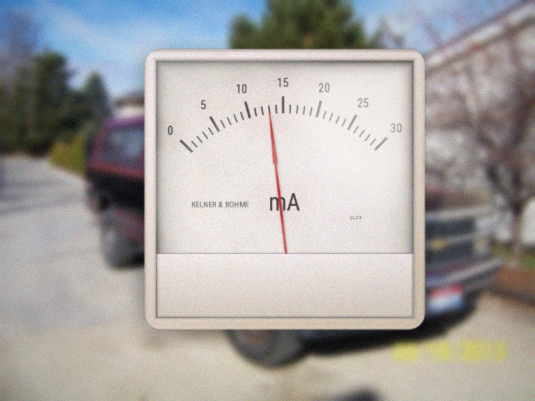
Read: 13mA
